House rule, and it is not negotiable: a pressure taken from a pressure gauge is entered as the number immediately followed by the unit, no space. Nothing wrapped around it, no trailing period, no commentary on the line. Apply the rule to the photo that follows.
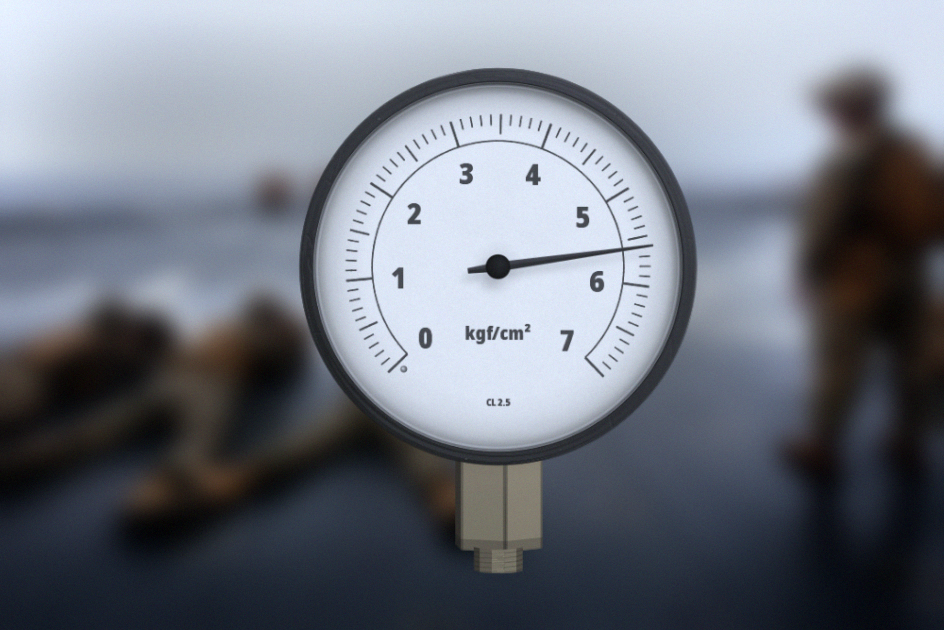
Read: 5.6kg/cm²
